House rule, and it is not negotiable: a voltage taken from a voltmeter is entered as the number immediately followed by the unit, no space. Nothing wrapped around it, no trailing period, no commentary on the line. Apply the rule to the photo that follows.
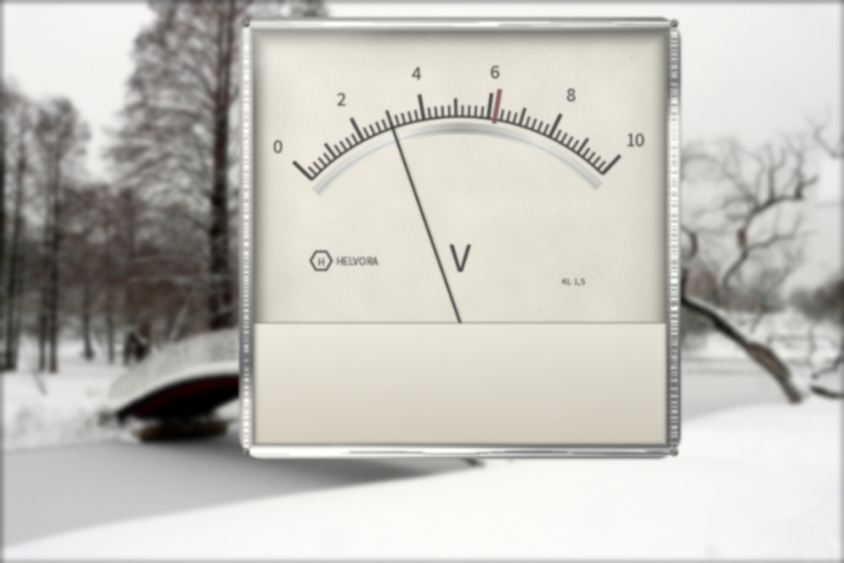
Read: 3V
